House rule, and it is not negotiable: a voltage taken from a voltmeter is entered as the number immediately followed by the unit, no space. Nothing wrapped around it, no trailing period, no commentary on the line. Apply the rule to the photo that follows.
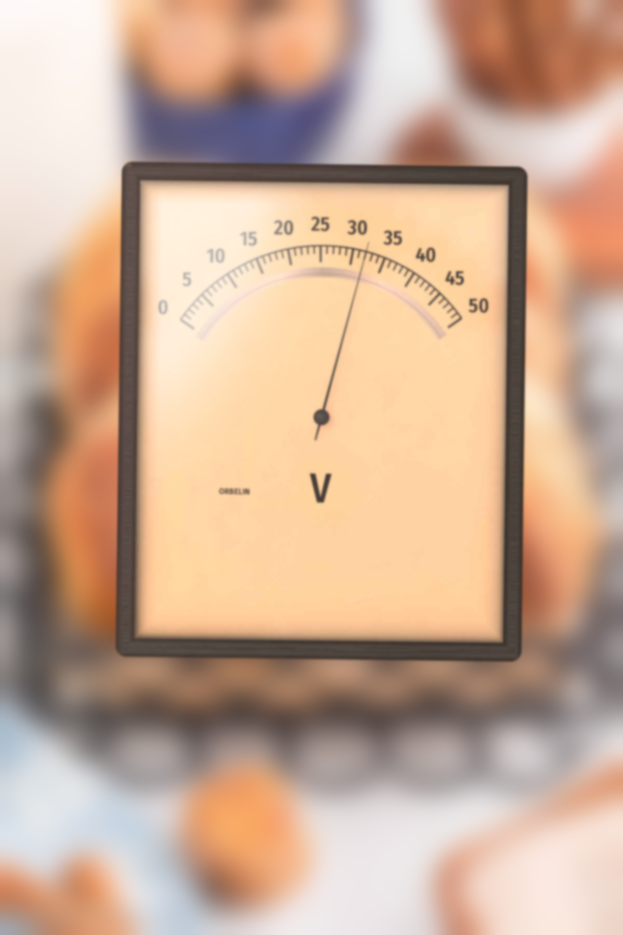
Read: 32V
